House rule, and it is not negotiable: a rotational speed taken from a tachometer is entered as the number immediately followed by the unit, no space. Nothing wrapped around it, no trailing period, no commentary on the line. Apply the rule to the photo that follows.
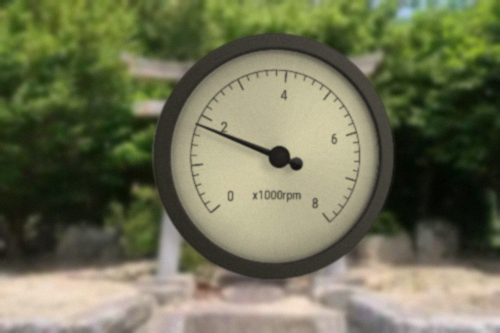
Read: 1800rpm
